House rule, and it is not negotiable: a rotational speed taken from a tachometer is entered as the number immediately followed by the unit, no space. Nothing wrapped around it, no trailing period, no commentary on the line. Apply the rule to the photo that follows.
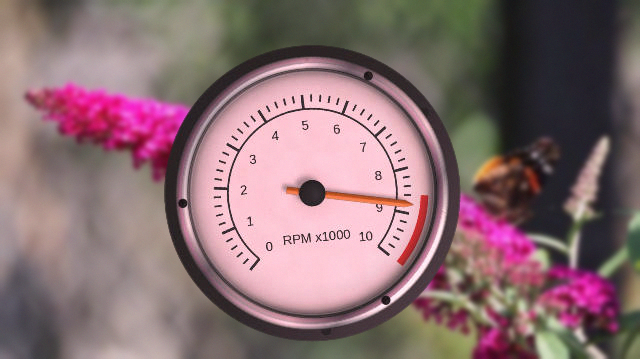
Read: 8800rpm
